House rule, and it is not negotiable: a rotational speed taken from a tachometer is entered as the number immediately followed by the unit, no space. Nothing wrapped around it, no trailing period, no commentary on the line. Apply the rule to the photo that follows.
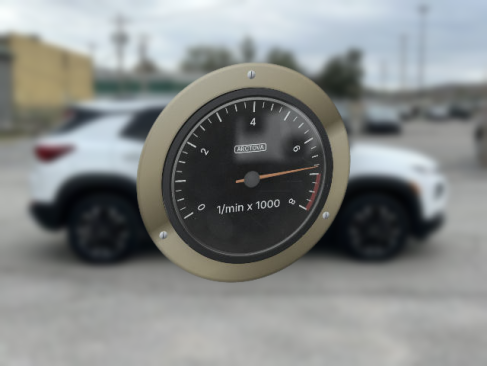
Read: 6750rpm
